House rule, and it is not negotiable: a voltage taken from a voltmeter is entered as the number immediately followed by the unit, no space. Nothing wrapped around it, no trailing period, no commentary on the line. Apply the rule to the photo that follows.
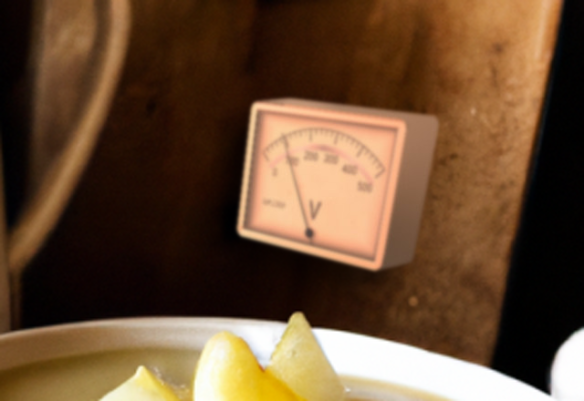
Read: 100V
